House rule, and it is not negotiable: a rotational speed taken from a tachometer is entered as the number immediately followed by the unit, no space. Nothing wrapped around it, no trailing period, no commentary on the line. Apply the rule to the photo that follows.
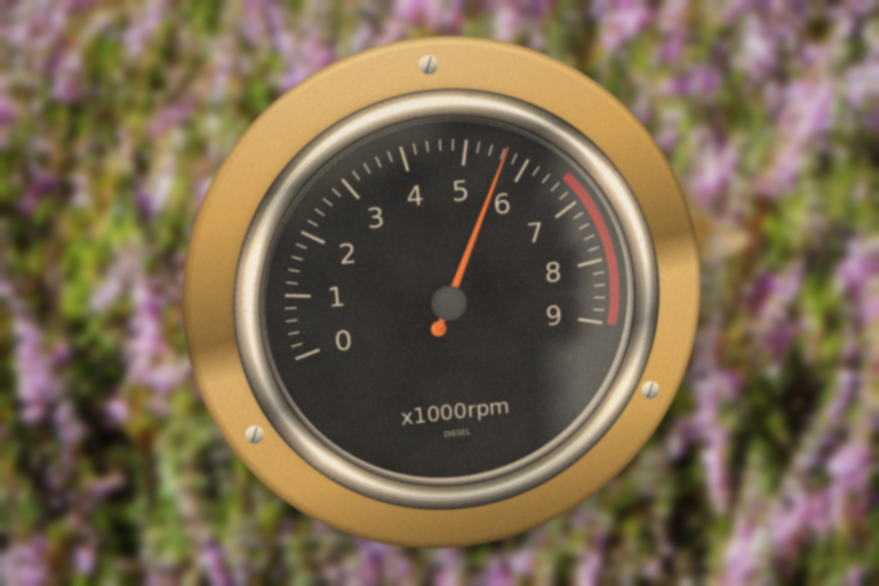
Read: 5600rpm
